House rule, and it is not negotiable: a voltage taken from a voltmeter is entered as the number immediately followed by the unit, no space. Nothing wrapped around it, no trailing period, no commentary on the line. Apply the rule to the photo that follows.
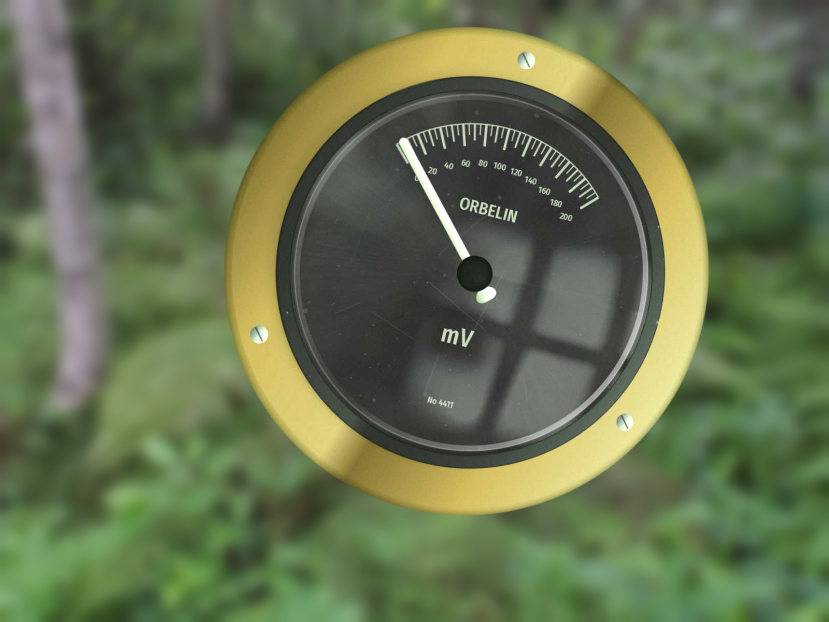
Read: 5mV
